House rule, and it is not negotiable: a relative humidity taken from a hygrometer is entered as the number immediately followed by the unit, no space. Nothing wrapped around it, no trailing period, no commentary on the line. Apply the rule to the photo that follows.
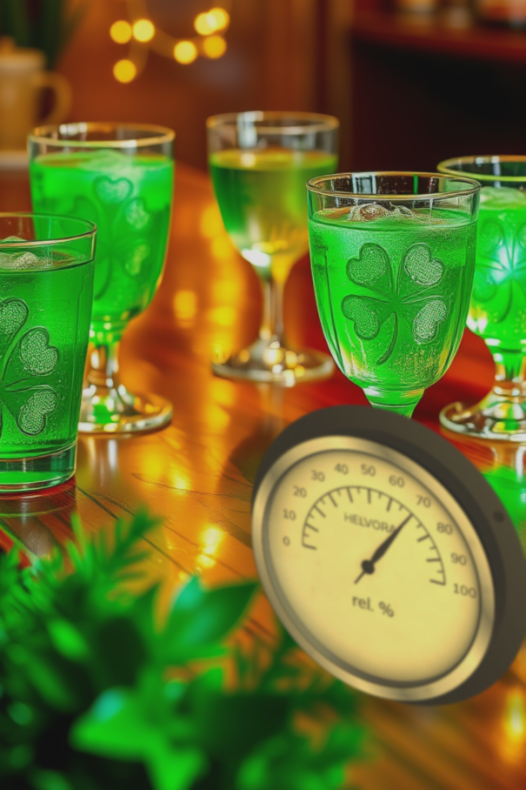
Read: 70%
